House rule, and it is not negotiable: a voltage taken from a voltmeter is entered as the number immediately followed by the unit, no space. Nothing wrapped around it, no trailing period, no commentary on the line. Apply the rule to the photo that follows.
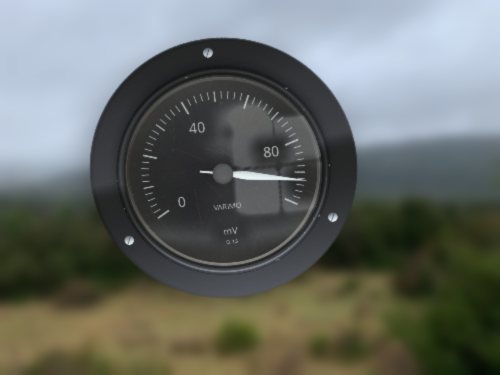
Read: 92mV
